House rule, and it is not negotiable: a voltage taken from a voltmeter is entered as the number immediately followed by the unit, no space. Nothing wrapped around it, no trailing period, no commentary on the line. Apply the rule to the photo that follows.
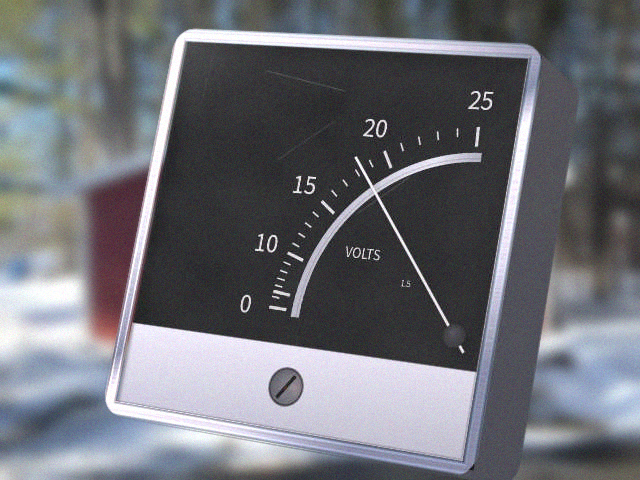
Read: 18.5V
